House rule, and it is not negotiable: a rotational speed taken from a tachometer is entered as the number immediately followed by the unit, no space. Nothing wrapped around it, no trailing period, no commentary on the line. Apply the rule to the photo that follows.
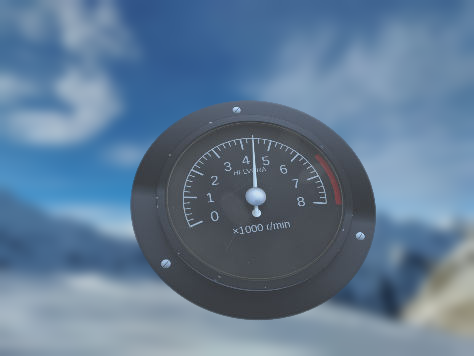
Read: 4400rpm
